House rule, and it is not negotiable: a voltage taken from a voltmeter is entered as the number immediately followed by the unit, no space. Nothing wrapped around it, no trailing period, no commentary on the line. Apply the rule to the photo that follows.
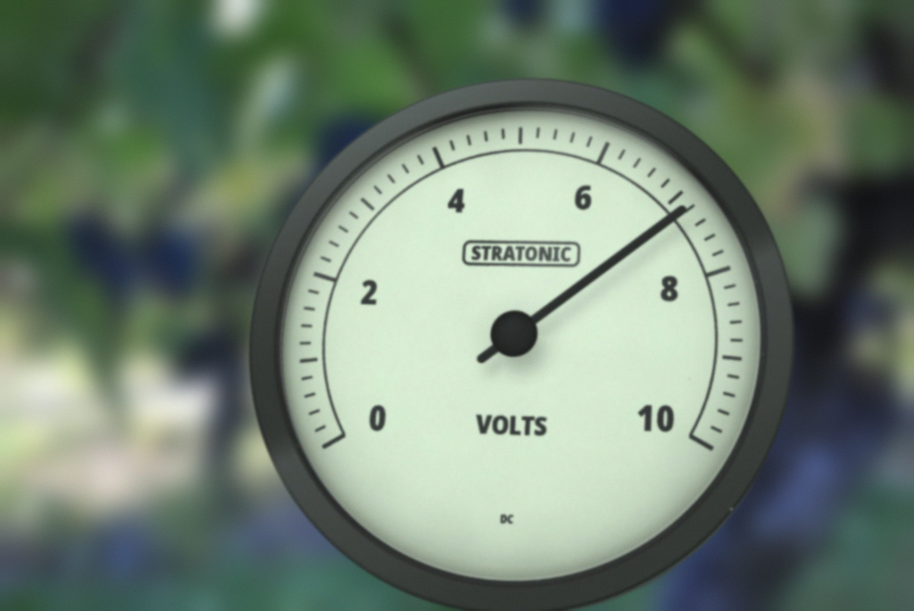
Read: 7.2V
